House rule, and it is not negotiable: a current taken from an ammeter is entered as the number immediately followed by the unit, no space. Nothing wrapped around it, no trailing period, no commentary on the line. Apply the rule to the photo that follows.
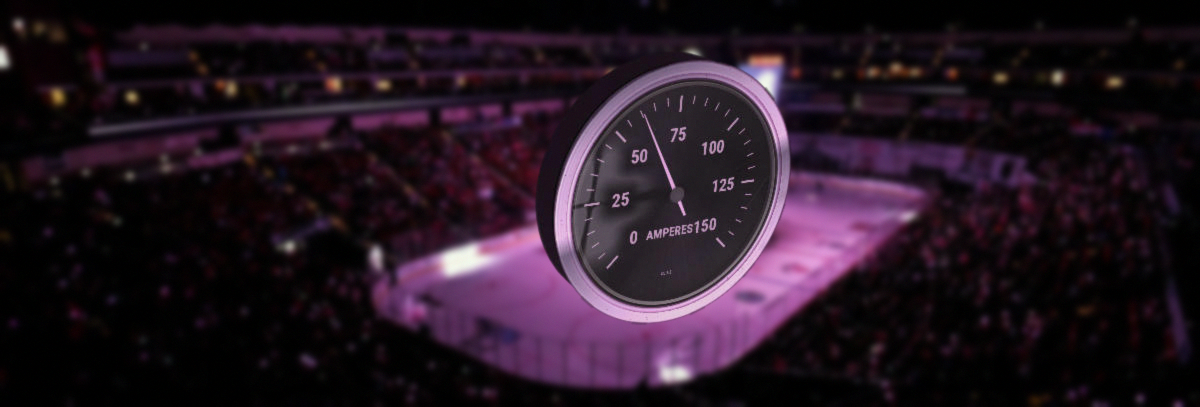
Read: 60A
